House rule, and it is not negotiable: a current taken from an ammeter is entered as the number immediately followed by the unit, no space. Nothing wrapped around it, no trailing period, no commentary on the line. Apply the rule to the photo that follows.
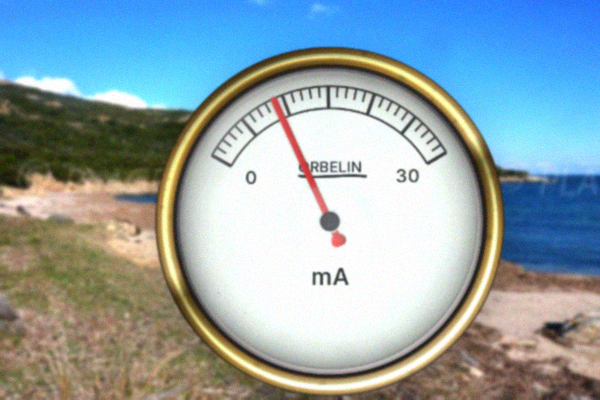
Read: 9mA
